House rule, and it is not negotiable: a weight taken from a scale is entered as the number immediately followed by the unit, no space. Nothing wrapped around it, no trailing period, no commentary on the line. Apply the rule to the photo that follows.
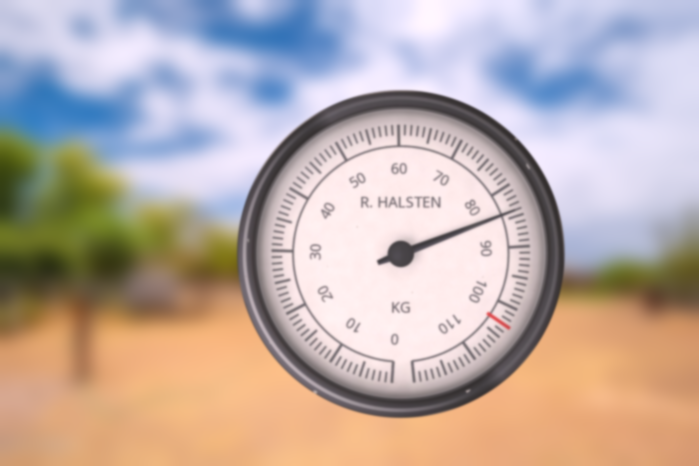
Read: 84kg
